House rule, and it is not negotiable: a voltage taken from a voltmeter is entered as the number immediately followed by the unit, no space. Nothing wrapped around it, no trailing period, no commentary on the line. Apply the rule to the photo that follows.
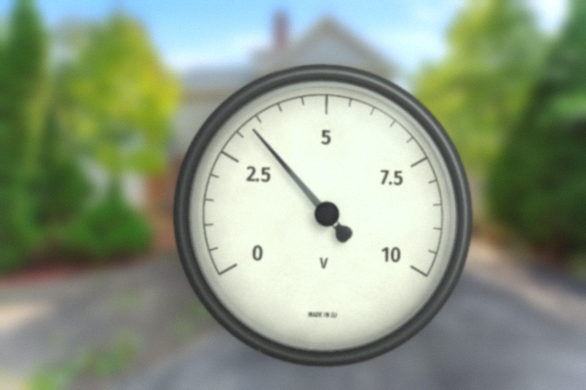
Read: 3.25V
